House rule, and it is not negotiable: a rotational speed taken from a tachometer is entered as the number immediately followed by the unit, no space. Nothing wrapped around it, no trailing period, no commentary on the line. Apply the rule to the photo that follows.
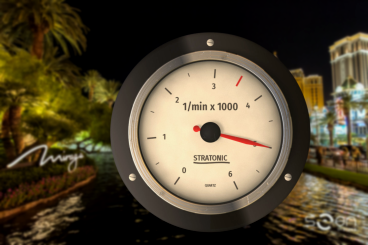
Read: 5000rpm
